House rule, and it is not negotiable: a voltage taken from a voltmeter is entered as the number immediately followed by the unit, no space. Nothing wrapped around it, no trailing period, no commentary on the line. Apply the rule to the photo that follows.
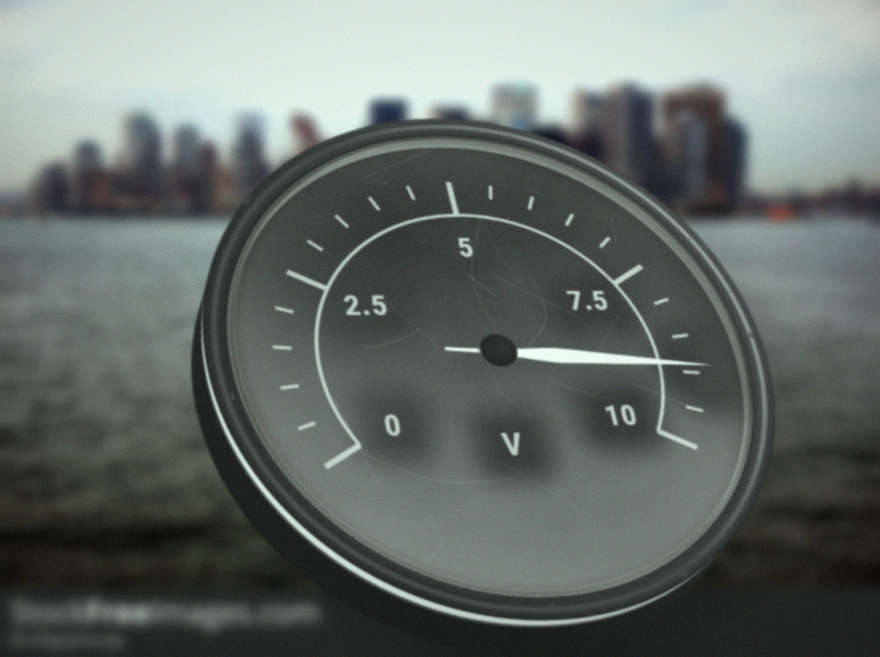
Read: 9V
